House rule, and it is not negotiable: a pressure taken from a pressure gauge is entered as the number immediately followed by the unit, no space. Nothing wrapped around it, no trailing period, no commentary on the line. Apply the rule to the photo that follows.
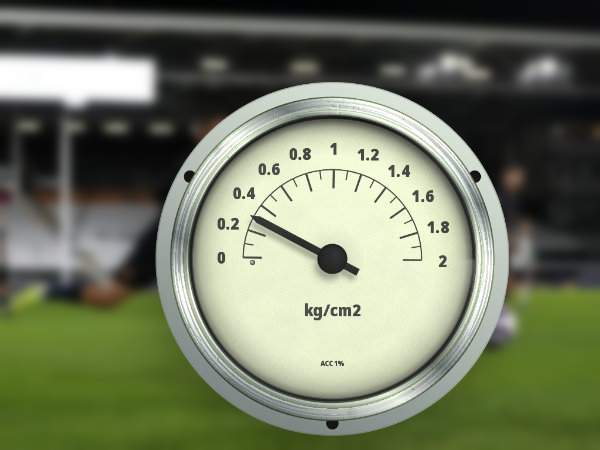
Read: 0.3kg/cm²
